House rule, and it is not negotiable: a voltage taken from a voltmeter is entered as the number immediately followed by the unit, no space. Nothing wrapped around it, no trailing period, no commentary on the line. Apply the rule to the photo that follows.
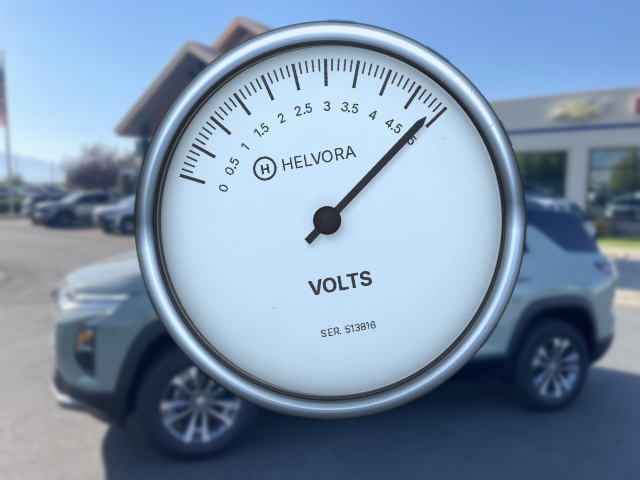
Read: 4.9V
